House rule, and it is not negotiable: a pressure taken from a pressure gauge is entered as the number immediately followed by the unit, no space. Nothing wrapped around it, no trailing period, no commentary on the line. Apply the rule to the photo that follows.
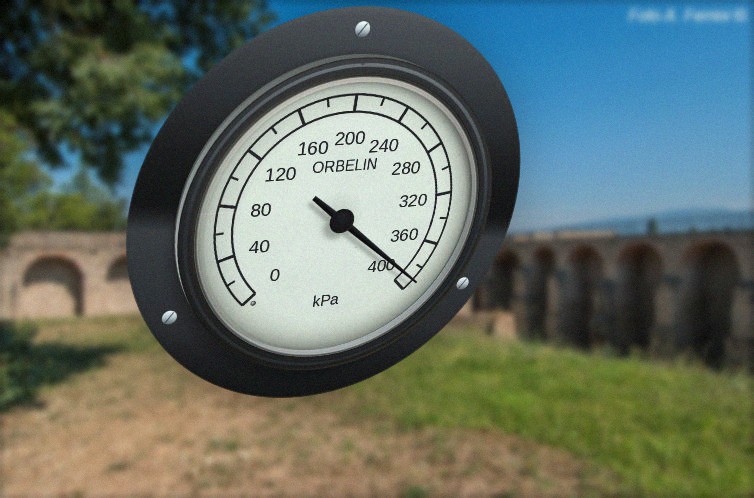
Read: 390kPa
